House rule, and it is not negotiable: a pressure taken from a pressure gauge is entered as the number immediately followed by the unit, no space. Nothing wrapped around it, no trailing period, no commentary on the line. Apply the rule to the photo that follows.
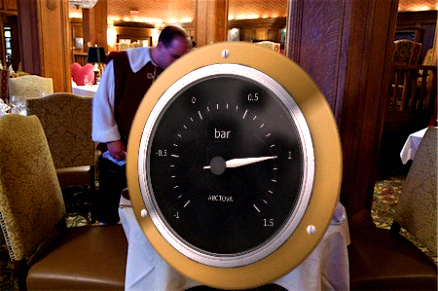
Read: 1bar
